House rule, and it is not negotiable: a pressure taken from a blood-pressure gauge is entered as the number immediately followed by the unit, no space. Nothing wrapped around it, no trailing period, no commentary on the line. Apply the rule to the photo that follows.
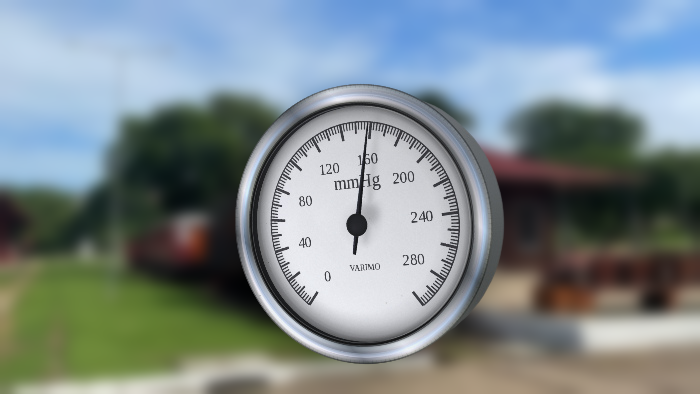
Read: 160mmHg
